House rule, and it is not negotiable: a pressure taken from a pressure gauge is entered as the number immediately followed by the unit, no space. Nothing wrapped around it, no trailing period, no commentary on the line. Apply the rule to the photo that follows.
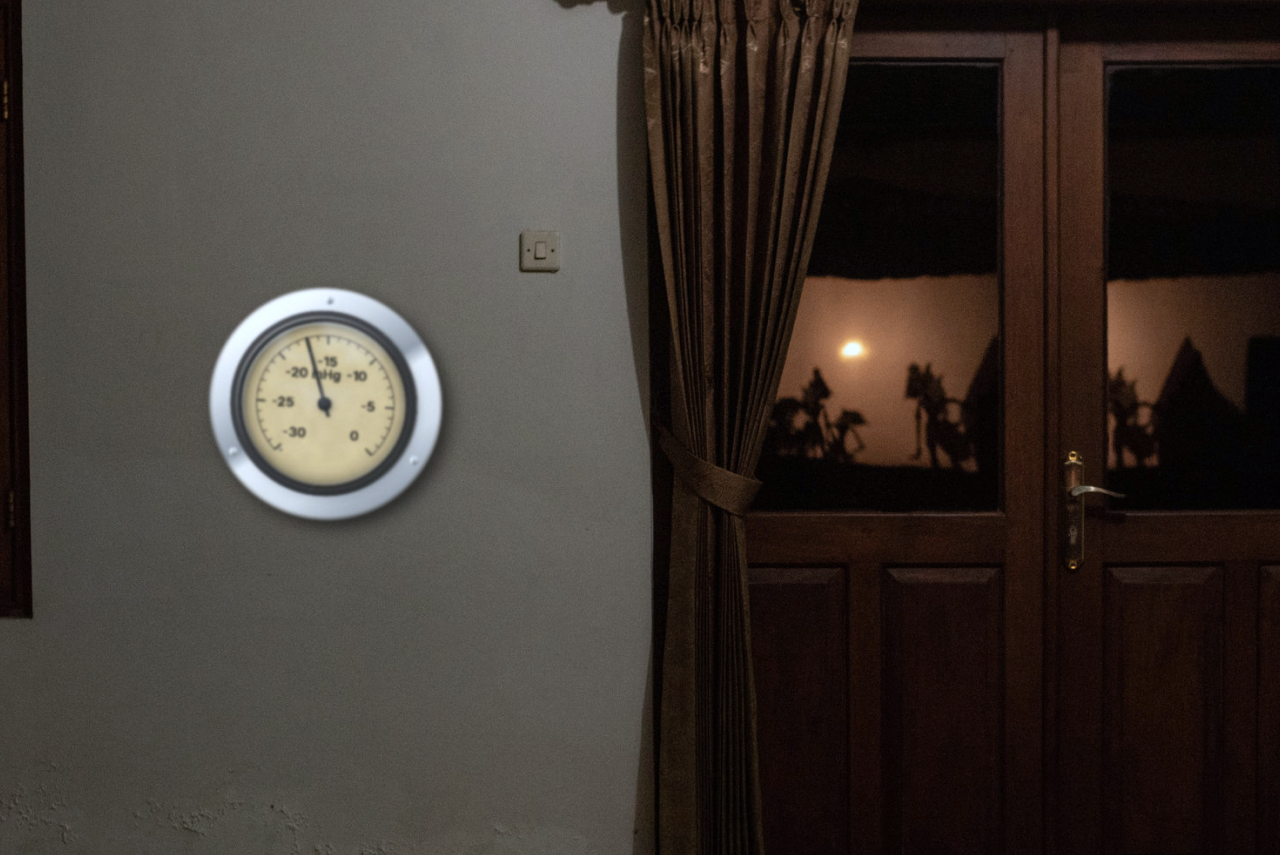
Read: -17inHg
